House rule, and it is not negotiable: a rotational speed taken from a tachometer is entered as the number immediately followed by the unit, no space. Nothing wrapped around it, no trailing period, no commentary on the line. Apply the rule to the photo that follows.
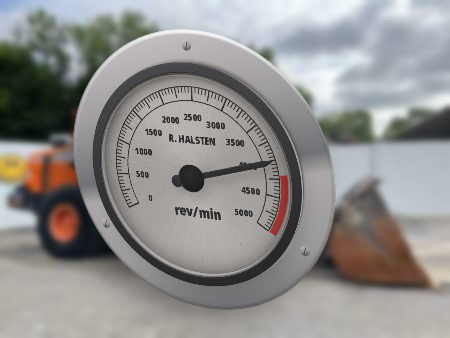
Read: 4000rpm
